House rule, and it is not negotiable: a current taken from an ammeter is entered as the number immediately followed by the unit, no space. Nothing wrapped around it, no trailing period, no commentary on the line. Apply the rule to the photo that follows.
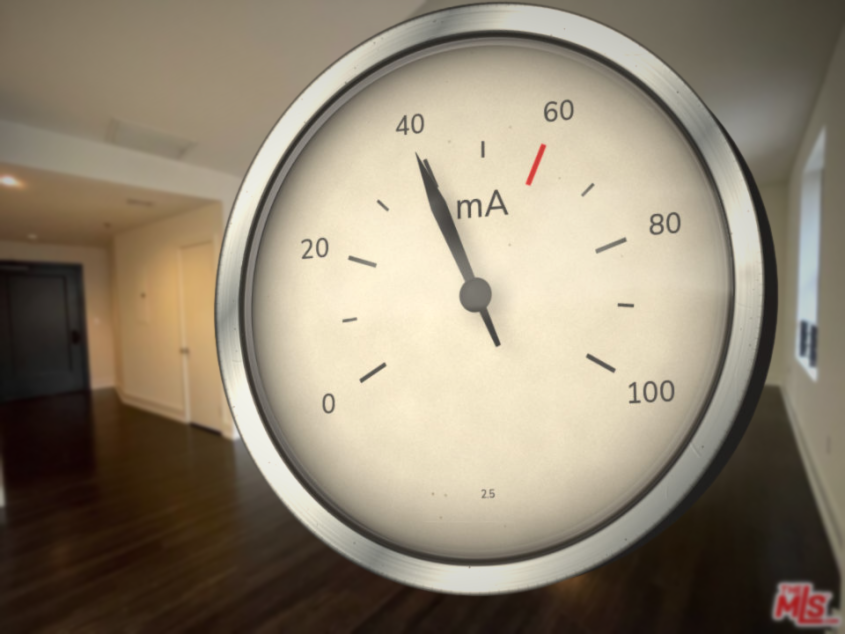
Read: 40mA
